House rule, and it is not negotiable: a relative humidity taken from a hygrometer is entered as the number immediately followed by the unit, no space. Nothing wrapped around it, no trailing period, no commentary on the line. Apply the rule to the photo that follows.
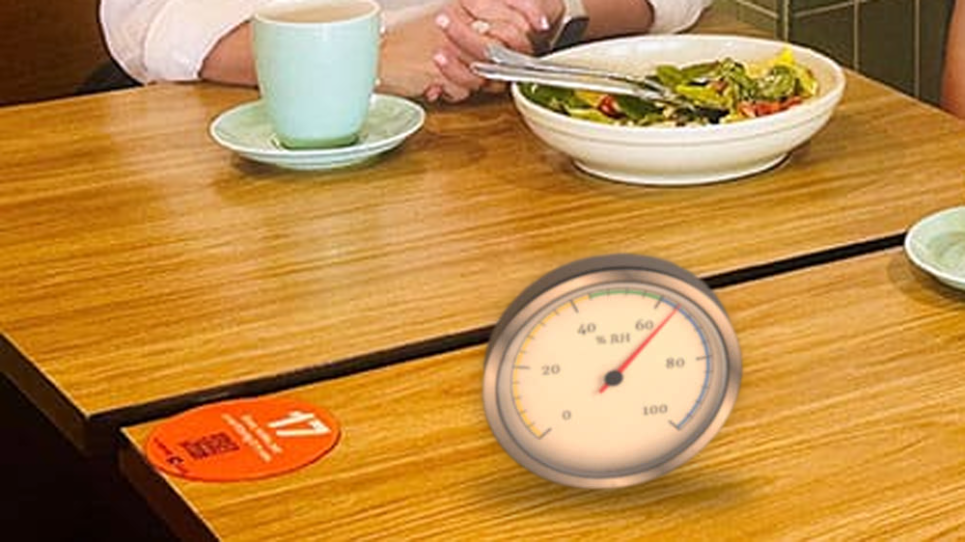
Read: 64%
